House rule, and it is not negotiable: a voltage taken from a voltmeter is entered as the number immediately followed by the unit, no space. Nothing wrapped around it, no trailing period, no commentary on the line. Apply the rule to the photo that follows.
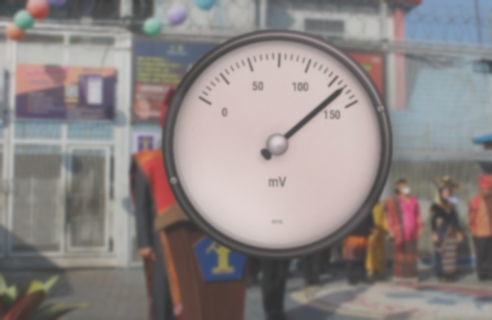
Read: 135mV
